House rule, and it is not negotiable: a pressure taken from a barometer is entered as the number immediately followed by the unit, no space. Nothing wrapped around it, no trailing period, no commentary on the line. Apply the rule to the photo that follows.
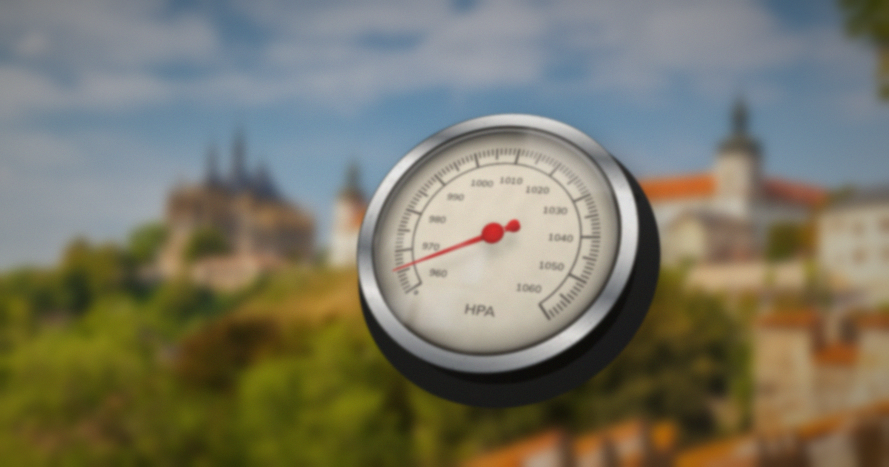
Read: 965hPa
